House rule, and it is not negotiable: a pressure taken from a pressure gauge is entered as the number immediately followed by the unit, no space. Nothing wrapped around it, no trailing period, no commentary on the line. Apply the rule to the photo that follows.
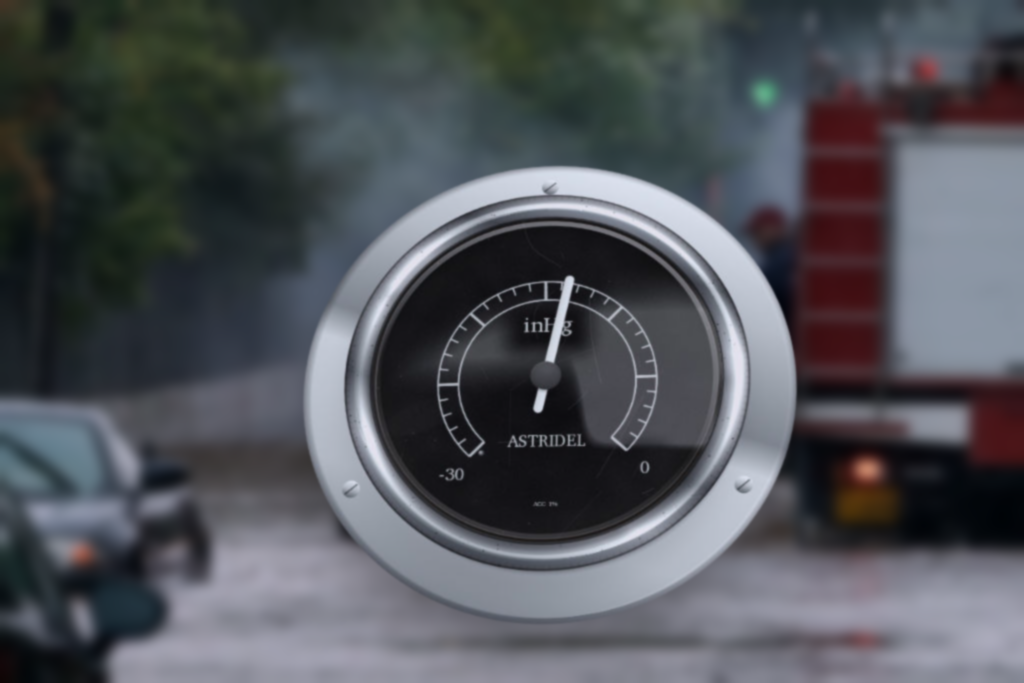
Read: -13.5inHg
